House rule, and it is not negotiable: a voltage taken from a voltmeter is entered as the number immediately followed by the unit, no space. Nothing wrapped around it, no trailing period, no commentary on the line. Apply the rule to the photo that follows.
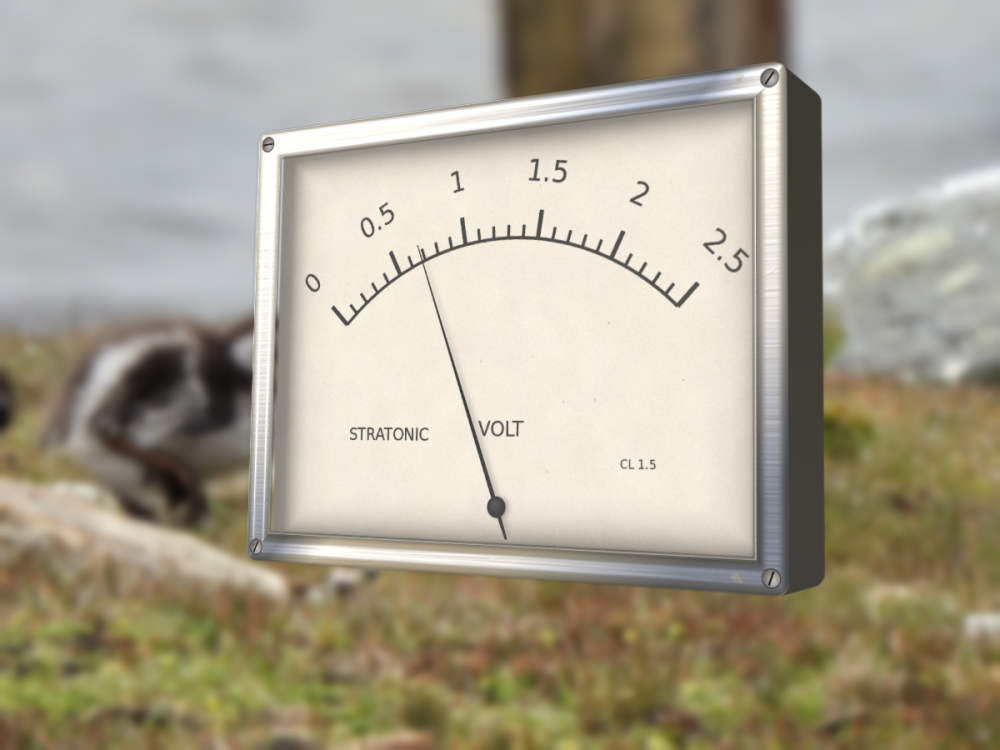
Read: 0.7V
